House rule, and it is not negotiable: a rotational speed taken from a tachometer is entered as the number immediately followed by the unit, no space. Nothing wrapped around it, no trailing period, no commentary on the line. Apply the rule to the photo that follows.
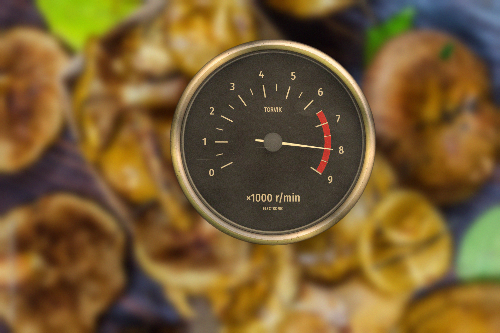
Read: 8000rpm
